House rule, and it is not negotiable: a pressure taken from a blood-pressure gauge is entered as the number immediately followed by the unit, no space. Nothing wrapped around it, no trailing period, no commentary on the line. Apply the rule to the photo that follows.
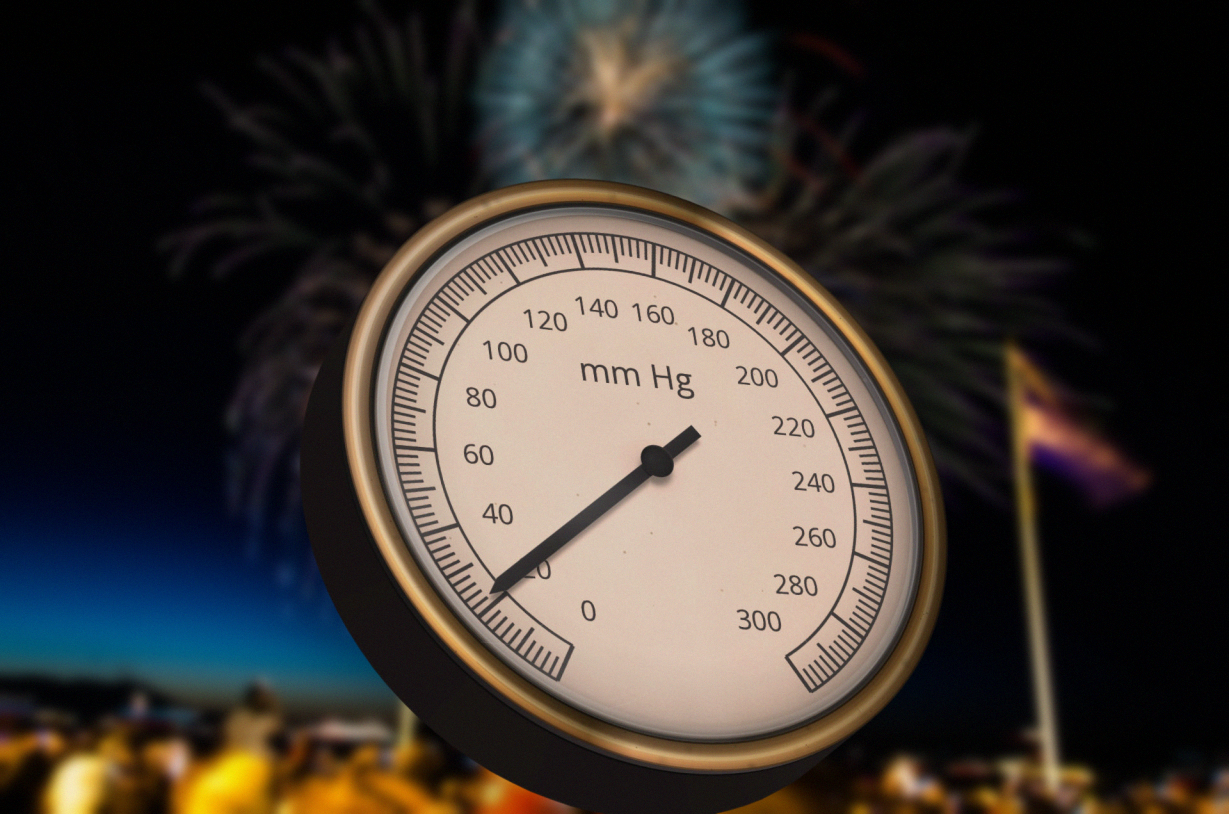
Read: 22mmHg
